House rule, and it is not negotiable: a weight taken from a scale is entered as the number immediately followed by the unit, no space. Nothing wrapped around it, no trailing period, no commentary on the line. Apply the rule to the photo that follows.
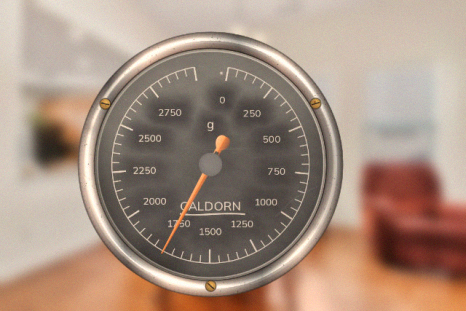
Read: 1750g
